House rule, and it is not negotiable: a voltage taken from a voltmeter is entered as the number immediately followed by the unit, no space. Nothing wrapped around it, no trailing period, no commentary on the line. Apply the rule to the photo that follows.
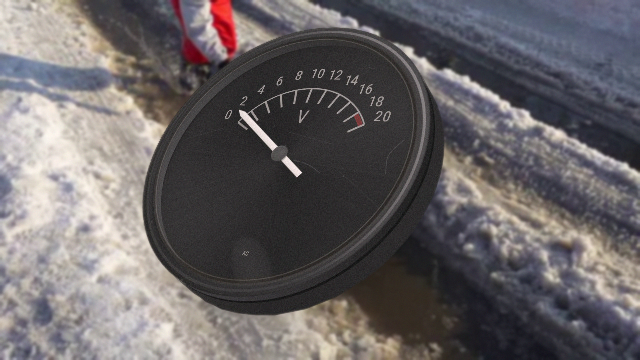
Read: 1V
